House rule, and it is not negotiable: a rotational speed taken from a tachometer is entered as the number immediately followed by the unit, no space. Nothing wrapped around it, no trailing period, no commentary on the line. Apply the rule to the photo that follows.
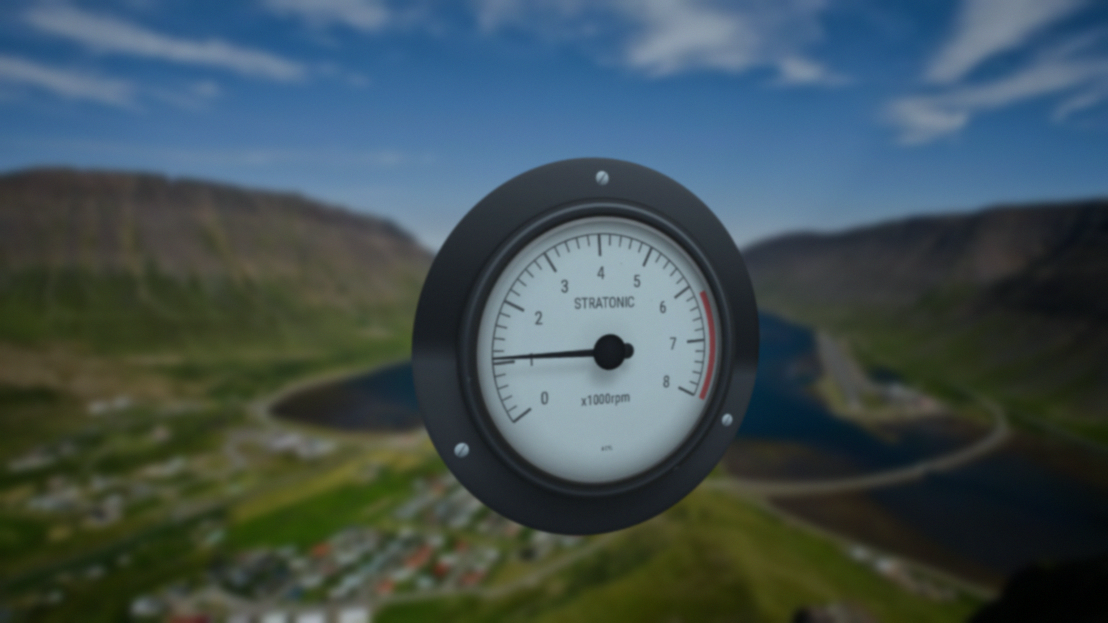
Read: 1100rpm
